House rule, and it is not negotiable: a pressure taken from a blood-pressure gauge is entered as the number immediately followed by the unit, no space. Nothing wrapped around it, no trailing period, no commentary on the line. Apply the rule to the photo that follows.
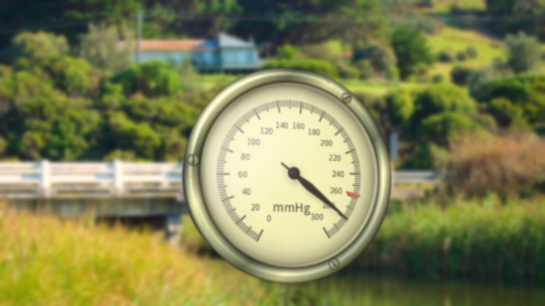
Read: 280mmHg
